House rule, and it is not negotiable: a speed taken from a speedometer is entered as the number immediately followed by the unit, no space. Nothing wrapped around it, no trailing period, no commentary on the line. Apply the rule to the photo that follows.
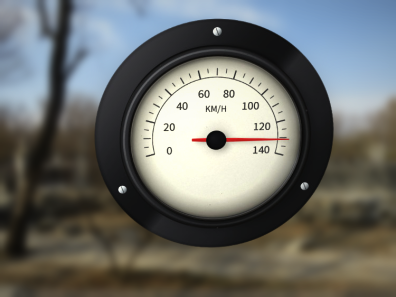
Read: 130km/h
